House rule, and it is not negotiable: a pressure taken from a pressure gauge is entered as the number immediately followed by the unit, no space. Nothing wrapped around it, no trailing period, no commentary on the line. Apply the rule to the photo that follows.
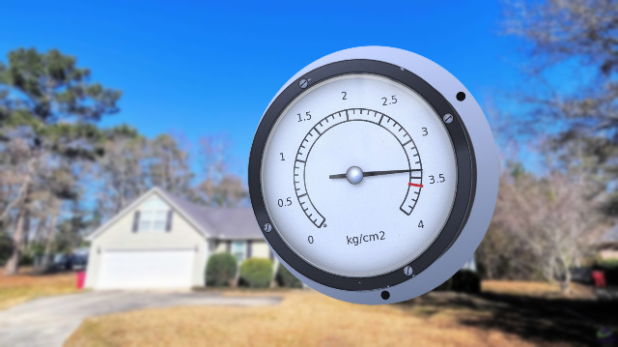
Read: 3.4kg/cm²
